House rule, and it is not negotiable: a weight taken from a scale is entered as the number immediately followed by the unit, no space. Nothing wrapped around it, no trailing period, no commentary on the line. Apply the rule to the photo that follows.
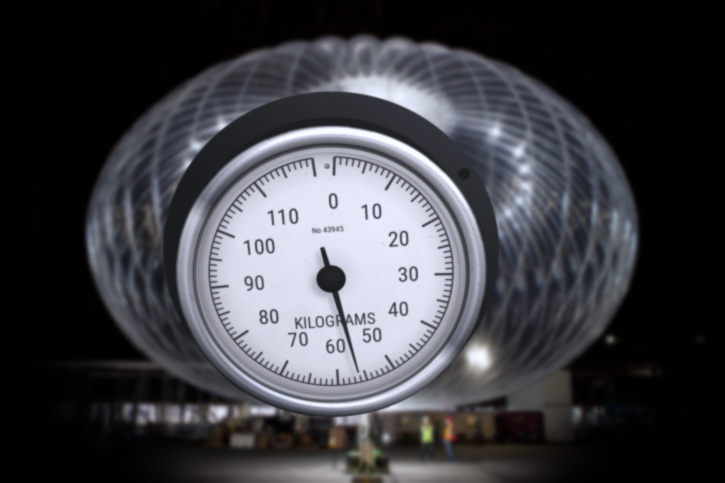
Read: 56kg
